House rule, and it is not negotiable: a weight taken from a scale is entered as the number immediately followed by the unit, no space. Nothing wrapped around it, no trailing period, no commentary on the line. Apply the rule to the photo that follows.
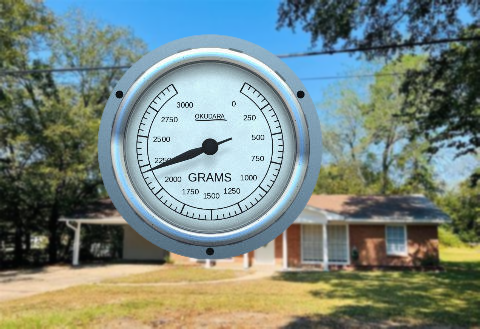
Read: 2200g
